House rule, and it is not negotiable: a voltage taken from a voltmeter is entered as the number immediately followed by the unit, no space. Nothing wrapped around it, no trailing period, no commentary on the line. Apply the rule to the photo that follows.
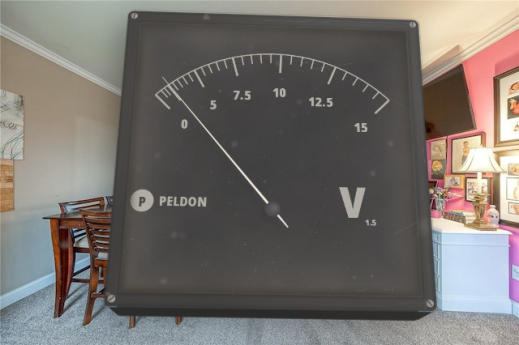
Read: 2.5V
